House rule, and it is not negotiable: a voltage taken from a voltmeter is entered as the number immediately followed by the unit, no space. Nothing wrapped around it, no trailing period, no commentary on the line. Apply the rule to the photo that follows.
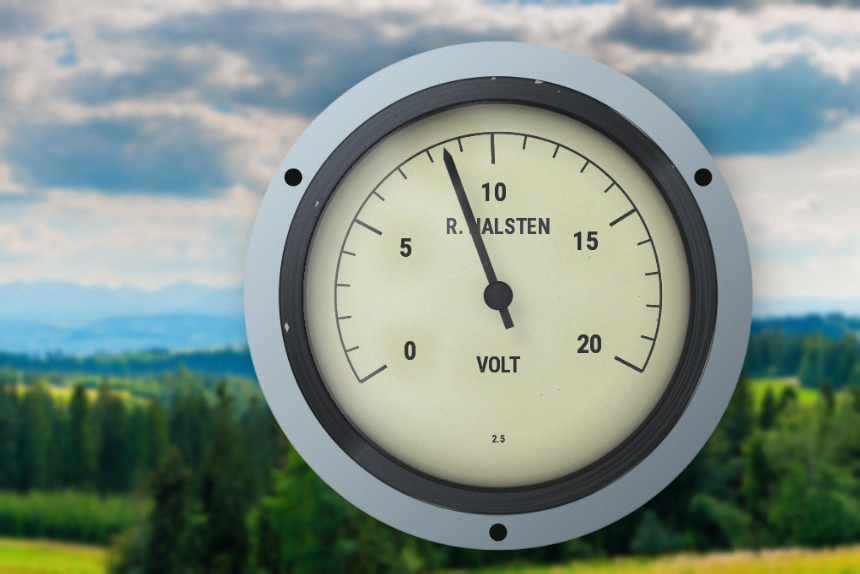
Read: 8.5V
